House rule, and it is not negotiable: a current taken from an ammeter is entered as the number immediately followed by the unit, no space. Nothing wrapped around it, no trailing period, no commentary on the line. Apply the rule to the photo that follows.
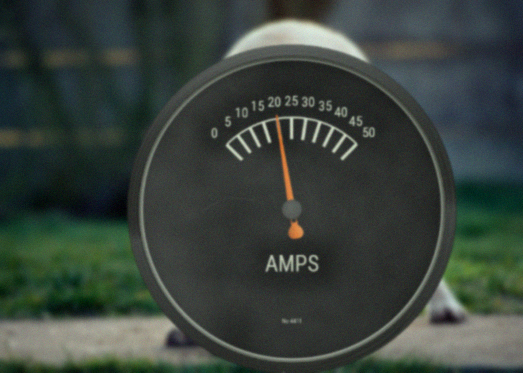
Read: 20A
